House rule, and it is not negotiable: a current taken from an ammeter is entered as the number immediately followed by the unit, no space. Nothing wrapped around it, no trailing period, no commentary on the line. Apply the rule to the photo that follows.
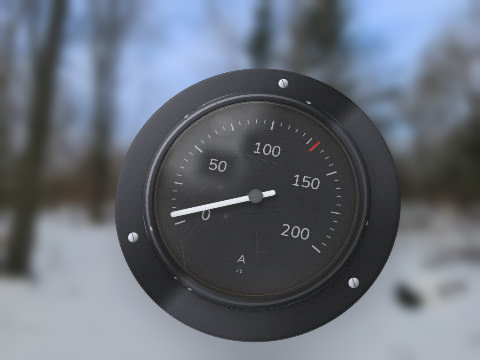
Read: 5A
